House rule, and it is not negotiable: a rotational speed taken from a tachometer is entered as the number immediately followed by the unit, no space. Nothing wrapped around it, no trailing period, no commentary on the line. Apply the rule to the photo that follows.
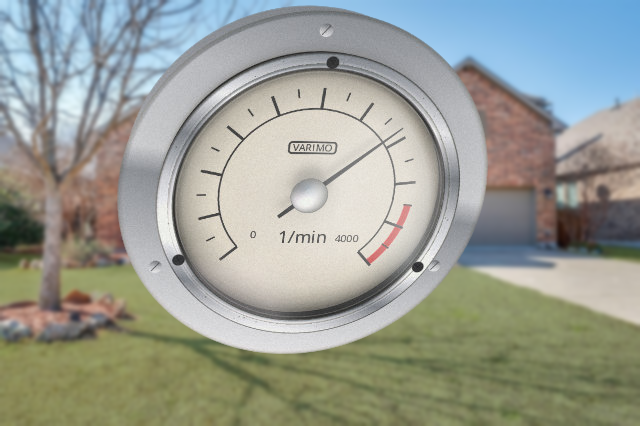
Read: 2700rpm
